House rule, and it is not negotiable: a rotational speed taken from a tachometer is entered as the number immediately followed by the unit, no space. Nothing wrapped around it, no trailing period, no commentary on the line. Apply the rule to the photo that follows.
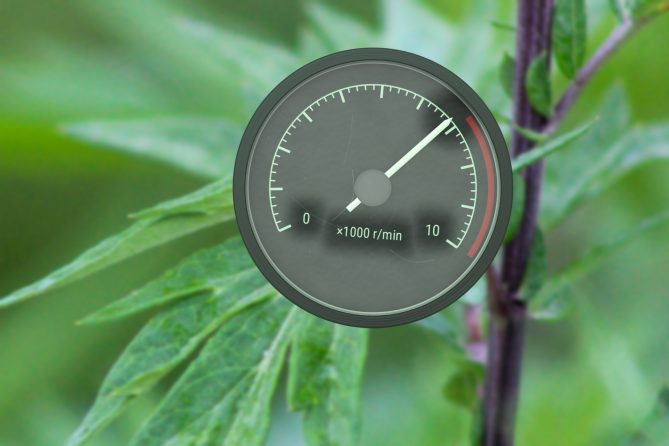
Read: 6800rpm
